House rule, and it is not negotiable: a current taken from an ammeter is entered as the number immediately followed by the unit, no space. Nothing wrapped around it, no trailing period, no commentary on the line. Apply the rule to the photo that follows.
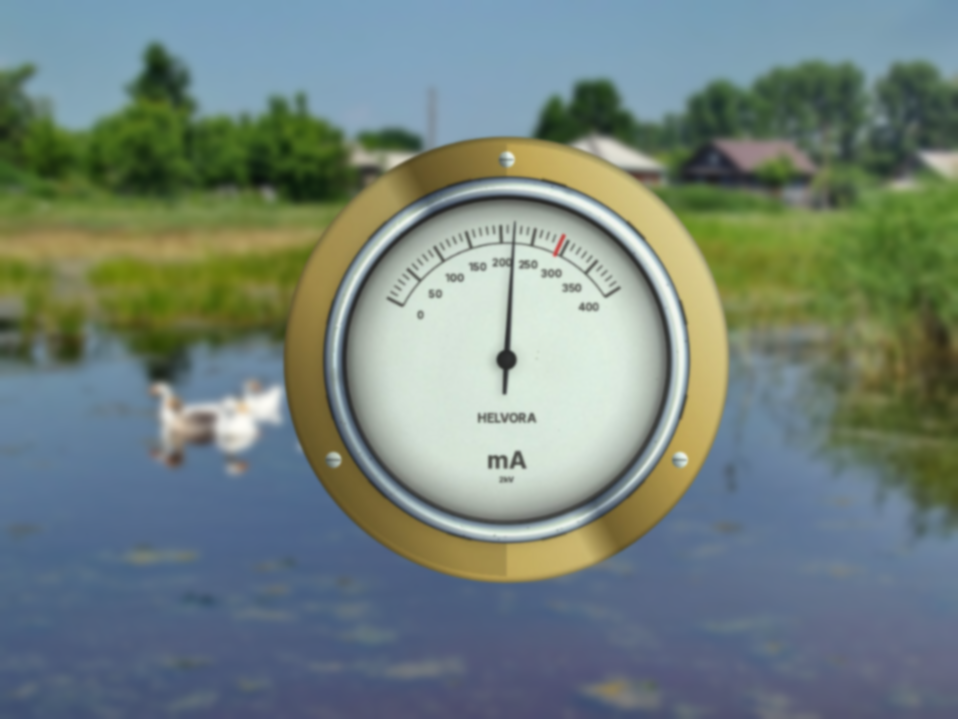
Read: 220mA
